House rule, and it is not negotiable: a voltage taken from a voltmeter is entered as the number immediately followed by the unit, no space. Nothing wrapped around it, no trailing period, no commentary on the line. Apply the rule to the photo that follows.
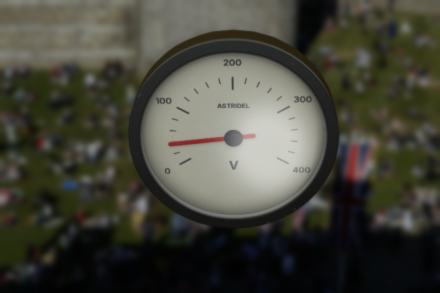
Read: 40V
